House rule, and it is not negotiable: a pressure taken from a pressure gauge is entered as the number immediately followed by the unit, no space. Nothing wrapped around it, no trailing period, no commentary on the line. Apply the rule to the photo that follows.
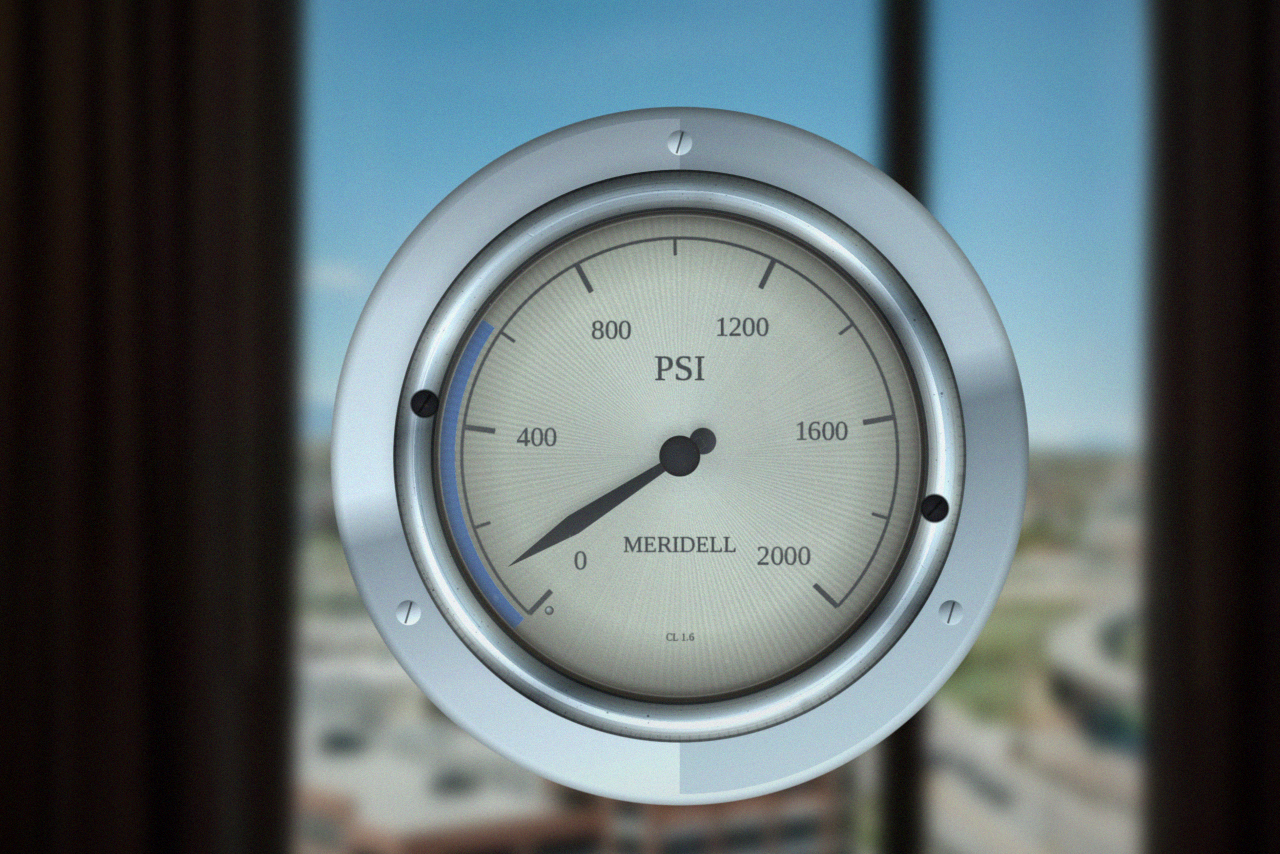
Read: 100psi
